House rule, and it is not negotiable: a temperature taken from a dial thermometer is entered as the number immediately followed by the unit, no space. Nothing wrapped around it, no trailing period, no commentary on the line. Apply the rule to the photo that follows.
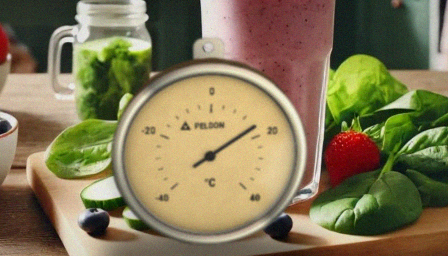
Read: 16°C
